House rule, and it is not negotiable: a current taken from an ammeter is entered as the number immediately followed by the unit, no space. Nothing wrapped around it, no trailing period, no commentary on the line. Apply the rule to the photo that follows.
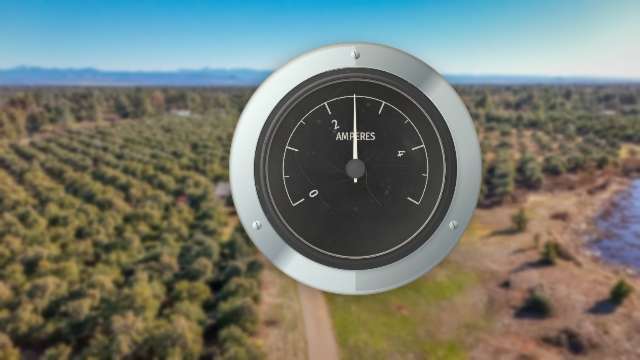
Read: 2.5A
